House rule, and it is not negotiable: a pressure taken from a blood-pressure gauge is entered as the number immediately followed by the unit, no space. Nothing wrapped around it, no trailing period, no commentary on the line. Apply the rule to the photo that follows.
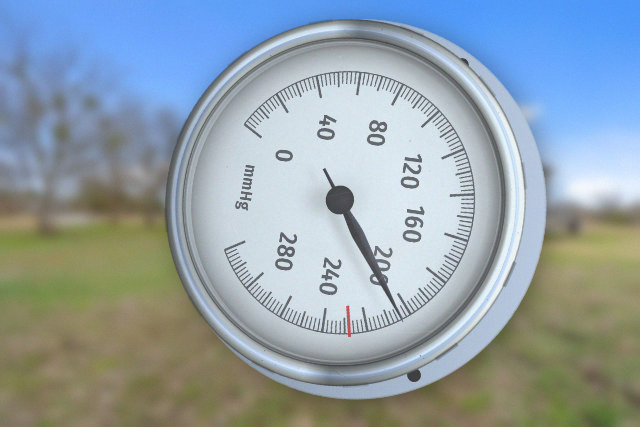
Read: 204mmHg
